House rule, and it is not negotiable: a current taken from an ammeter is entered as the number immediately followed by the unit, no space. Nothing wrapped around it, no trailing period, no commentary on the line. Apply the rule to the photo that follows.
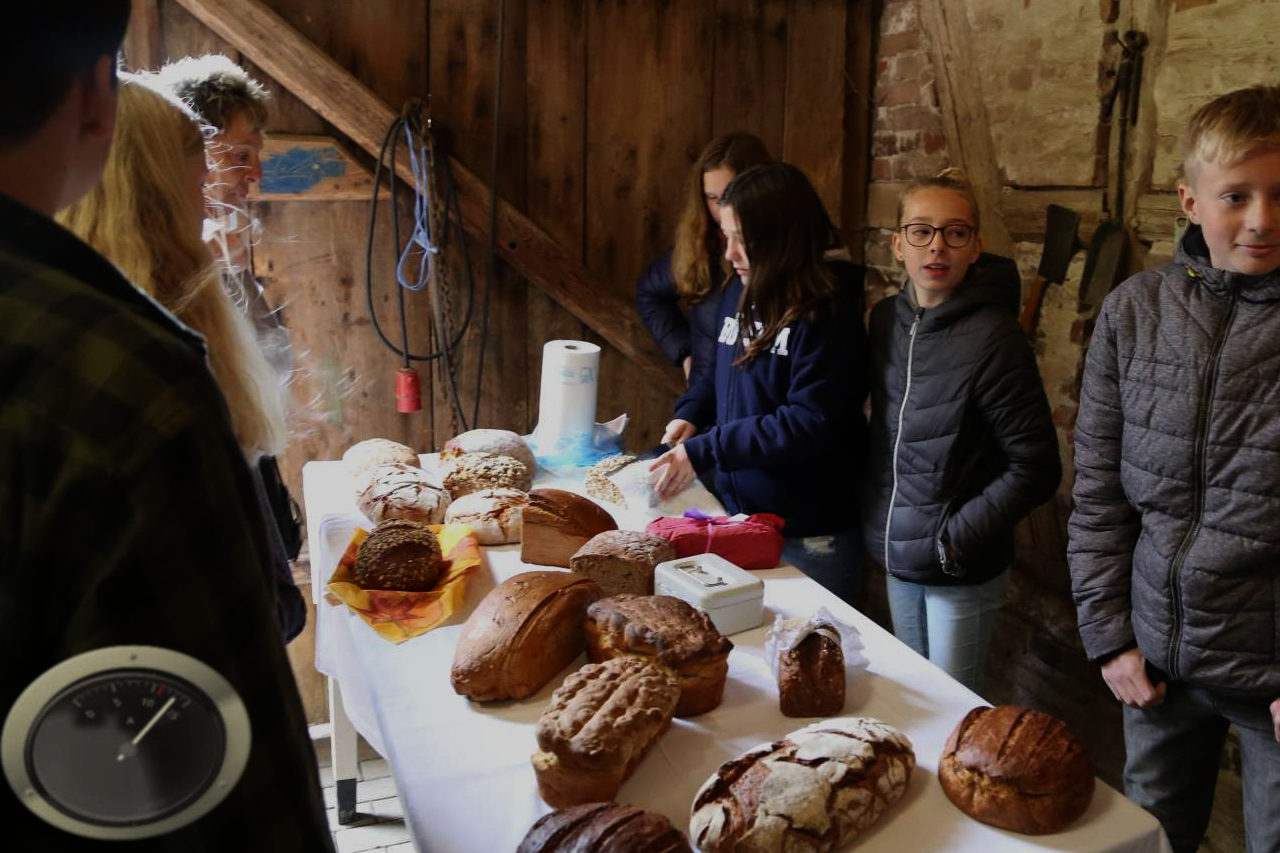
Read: 13A
